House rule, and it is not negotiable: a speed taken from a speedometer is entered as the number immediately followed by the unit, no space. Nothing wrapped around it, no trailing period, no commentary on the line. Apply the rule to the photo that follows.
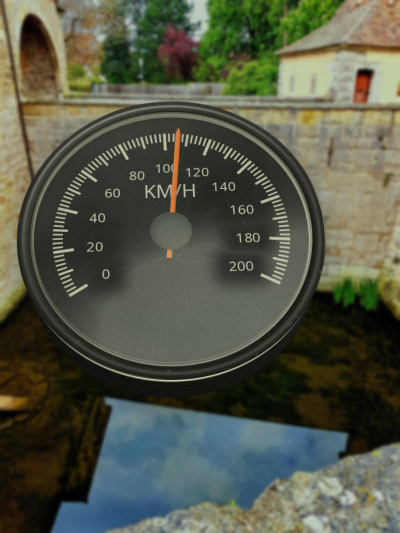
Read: 106km/h
